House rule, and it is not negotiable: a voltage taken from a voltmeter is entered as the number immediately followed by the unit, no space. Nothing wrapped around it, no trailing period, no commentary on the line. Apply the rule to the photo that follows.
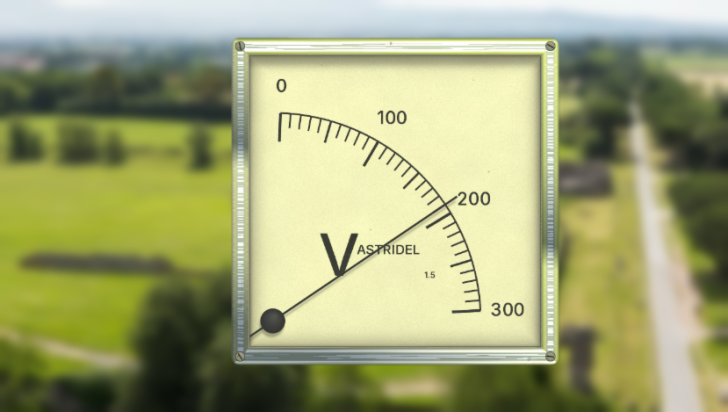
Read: 190V
